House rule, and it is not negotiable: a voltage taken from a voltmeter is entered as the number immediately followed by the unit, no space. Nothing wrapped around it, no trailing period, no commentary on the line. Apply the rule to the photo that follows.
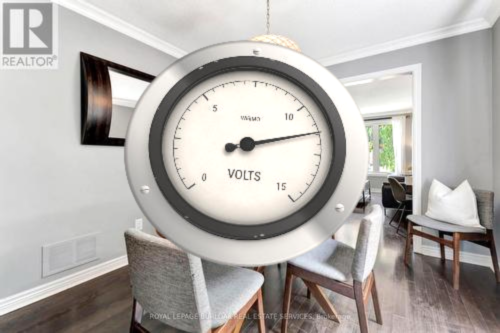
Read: 11.5V
